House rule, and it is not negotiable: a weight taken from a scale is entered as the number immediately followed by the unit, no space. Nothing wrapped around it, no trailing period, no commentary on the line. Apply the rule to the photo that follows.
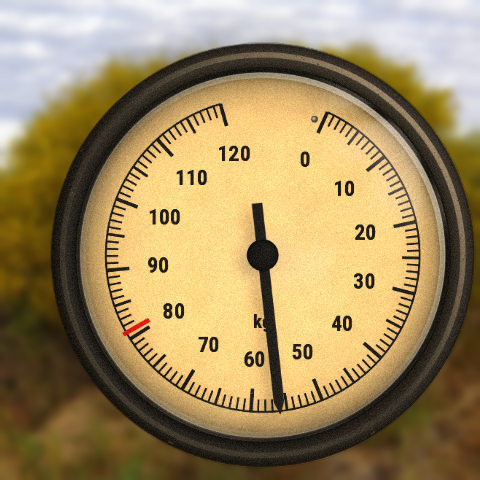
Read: 56kg
